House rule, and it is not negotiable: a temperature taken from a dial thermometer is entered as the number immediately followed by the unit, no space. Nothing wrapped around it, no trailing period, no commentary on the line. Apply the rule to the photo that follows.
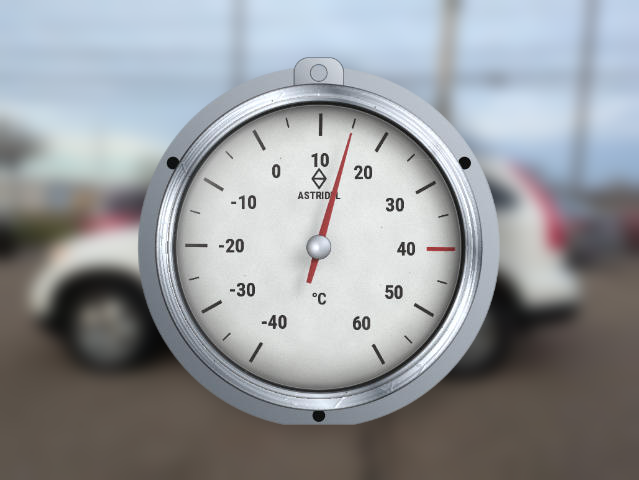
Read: 15°C
